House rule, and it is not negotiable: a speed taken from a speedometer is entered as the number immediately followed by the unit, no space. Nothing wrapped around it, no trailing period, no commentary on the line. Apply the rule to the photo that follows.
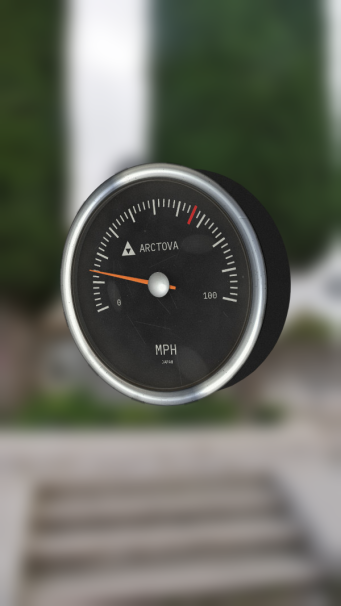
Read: 14mph
